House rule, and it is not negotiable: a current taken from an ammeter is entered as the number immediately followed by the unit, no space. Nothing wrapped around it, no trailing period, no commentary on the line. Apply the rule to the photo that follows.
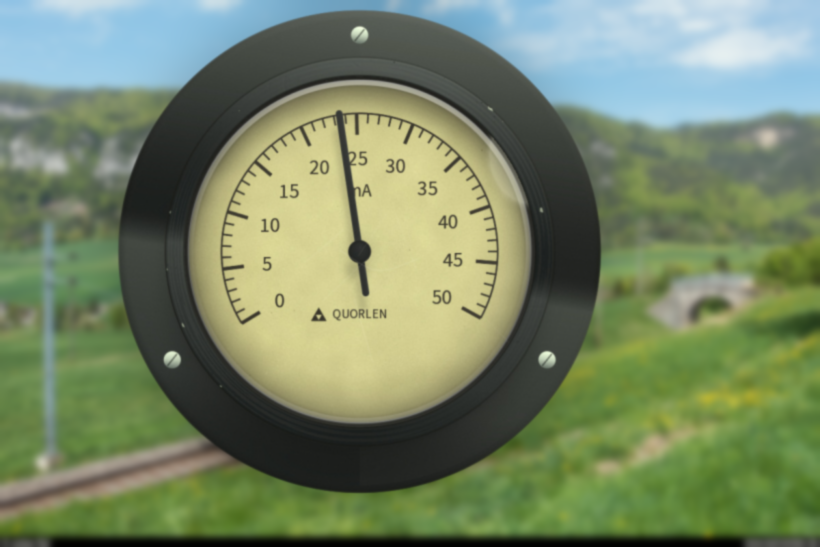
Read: 23.5mA
